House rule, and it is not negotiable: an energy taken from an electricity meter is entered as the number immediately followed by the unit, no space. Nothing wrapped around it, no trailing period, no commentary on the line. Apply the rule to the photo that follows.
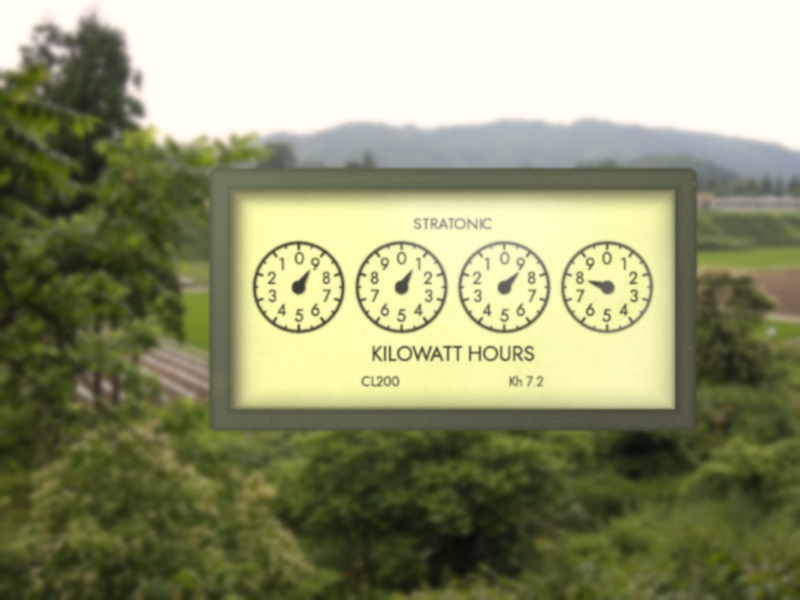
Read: 9088kWh
